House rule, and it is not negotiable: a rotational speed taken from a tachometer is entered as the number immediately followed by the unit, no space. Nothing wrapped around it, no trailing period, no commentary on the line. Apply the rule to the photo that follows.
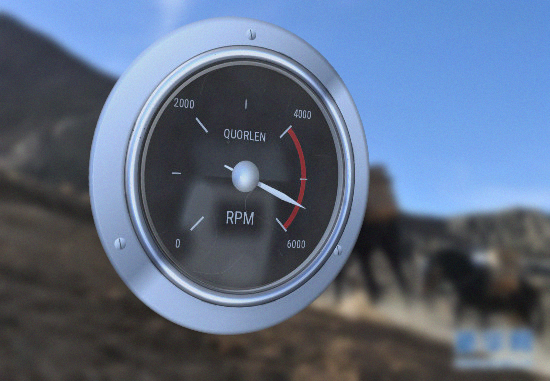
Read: 5500rpm
